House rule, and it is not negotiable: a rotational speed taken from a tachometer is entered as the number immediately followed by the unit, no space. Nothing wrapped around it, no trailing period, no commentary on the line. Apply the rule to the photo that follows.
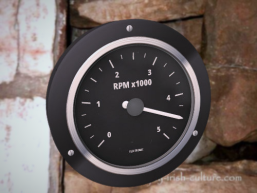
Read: 4500rpm
